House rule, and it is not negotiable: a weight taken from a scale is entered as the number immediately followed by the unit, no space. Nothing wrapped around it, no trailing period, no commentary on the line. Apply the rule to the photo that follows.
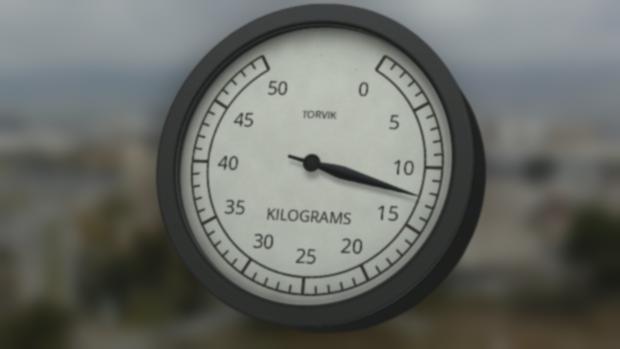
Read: 12.5kg
